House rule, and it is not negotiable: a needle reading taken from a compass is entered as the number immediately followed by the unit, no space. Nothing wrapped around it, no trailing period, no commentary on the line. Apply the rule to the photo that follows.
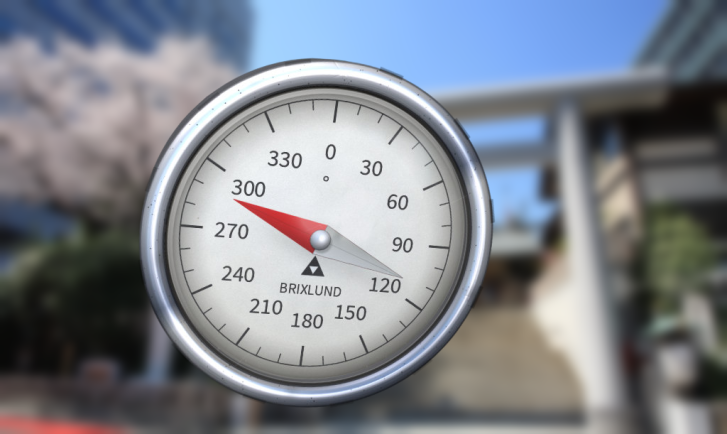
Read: 290°
